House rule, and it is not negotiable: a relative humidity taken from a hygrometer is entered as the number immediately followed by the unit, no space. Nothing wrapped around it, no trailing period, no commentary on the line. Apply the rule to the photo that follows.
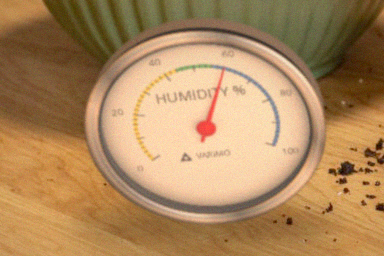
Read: 60%
